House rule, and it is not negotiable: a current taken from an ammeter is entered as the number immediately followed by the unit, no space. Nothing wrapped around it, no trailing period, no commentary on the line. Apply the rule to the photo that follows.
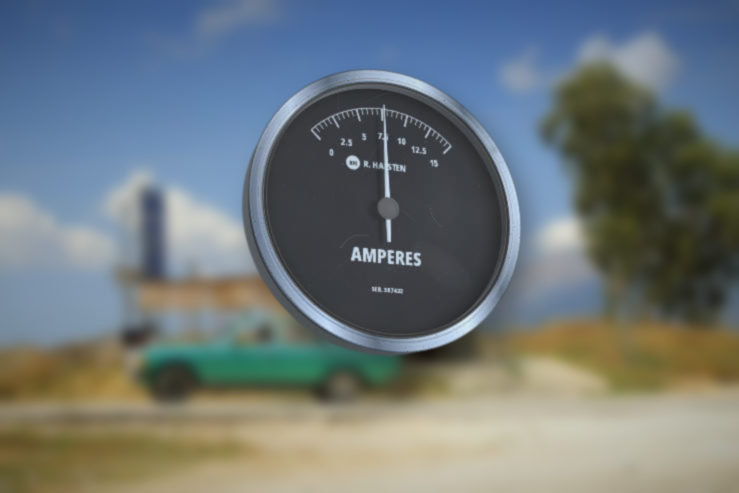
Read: 7.5A
